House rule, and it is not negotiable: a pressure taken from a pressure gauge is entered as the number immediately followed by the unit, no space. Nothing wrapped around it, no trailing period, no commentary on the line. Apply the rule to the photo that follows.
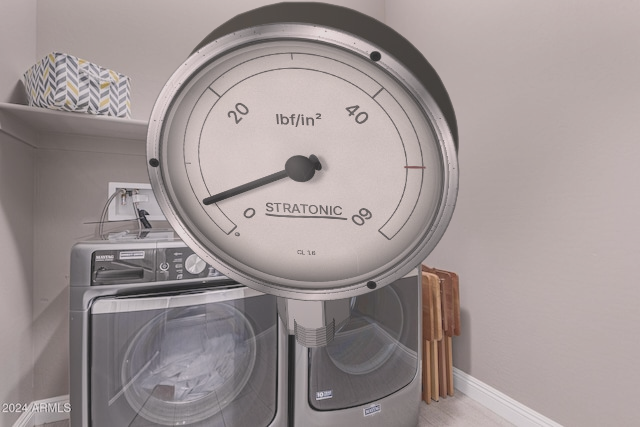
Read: 5psi
